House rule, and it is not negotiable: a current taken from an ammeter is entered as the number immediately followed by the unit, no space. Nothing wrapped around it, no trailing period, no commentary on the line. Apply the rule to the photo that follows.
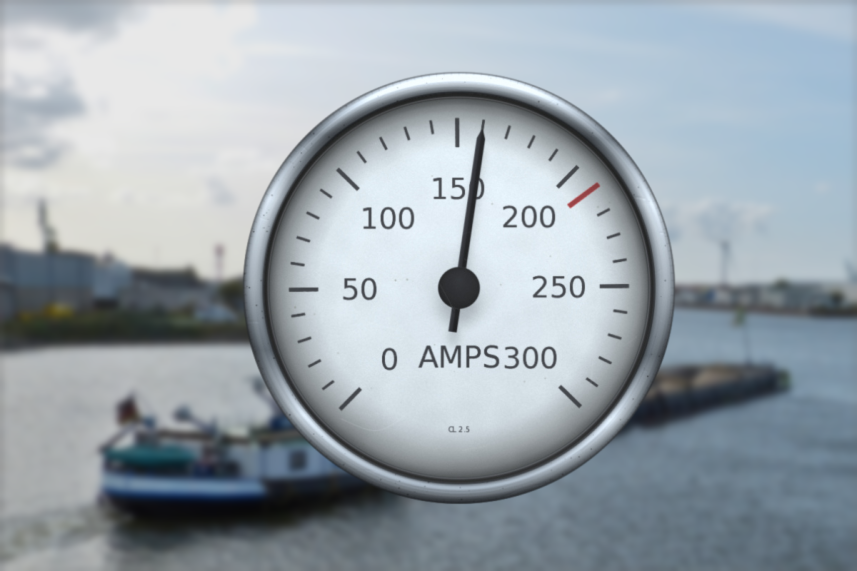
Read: 160A
